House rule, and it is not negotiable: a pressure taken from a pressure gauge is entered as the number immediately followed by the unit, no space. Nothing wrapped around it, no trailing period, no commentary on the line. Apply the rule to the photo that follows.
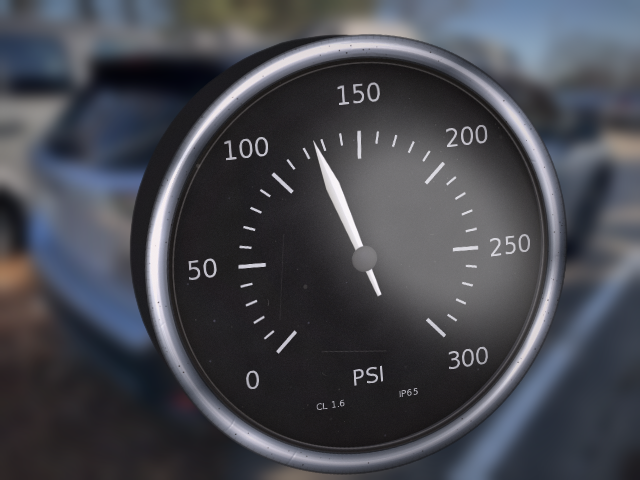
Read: 125psi
